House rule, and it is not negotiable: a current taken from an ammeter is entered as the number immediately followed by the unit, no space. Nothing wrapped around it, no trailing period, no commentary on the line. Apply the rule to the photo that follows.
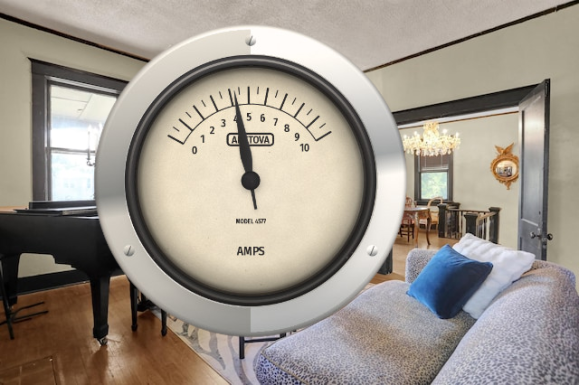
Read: 4.25A
